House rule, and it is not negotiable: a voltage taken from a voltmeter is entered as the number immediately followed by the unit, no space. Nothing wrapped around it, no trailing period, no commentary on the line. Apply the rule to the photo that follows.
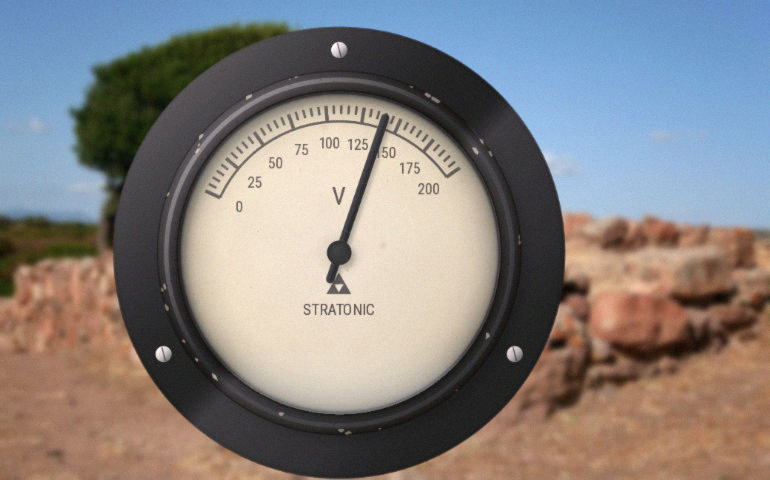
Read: 140V
